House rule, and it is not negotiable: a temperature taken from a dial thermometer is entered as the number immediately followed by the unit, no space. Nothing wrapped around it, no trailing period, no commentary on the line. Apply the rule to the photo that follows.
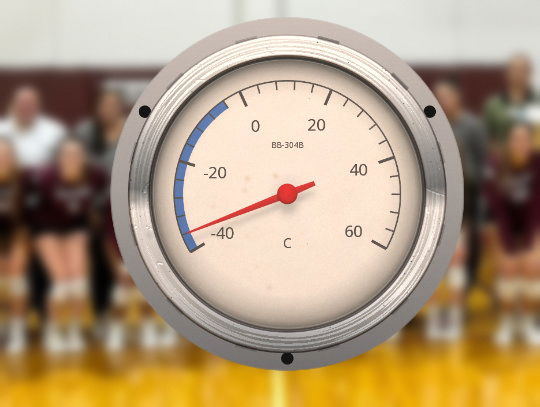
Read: -36°C
